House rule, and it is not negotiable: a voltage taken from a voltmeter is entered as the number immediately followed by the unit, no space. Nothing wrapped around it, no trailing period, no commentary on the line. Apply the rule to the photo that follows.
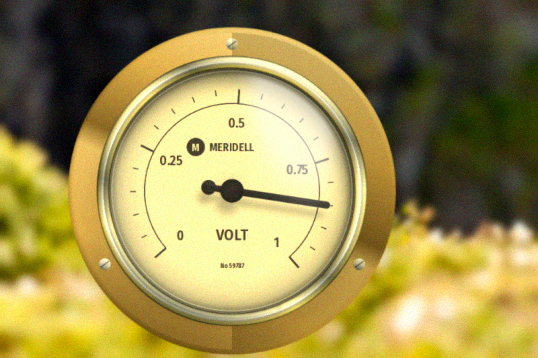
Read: 0.85V
